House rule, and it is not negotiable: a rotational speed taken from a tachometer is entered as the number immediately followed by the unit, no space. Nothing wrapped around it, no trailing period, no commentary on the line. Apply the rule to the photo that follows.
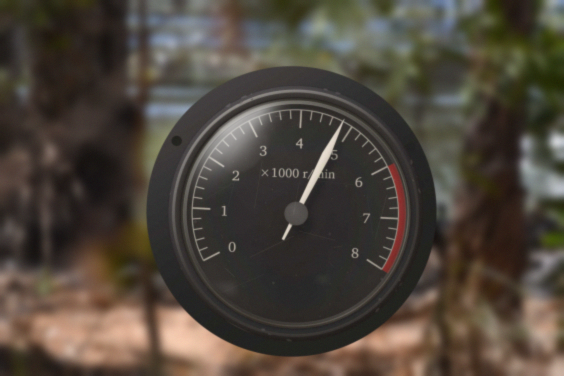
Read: 4800rpm
